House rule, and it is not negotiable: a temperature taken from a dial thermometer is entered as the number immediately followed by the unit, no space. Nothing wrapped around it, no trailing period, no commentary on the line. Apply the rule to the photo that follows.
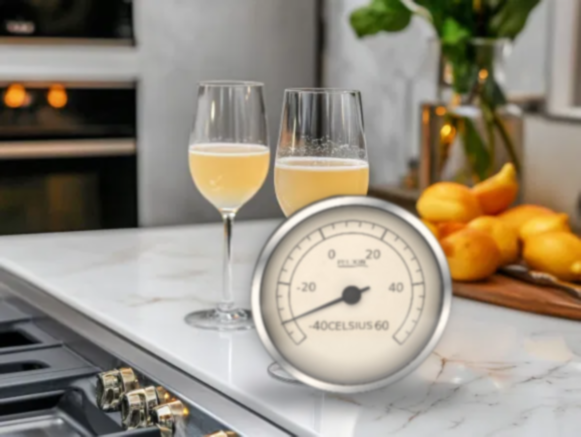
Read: -32°C
